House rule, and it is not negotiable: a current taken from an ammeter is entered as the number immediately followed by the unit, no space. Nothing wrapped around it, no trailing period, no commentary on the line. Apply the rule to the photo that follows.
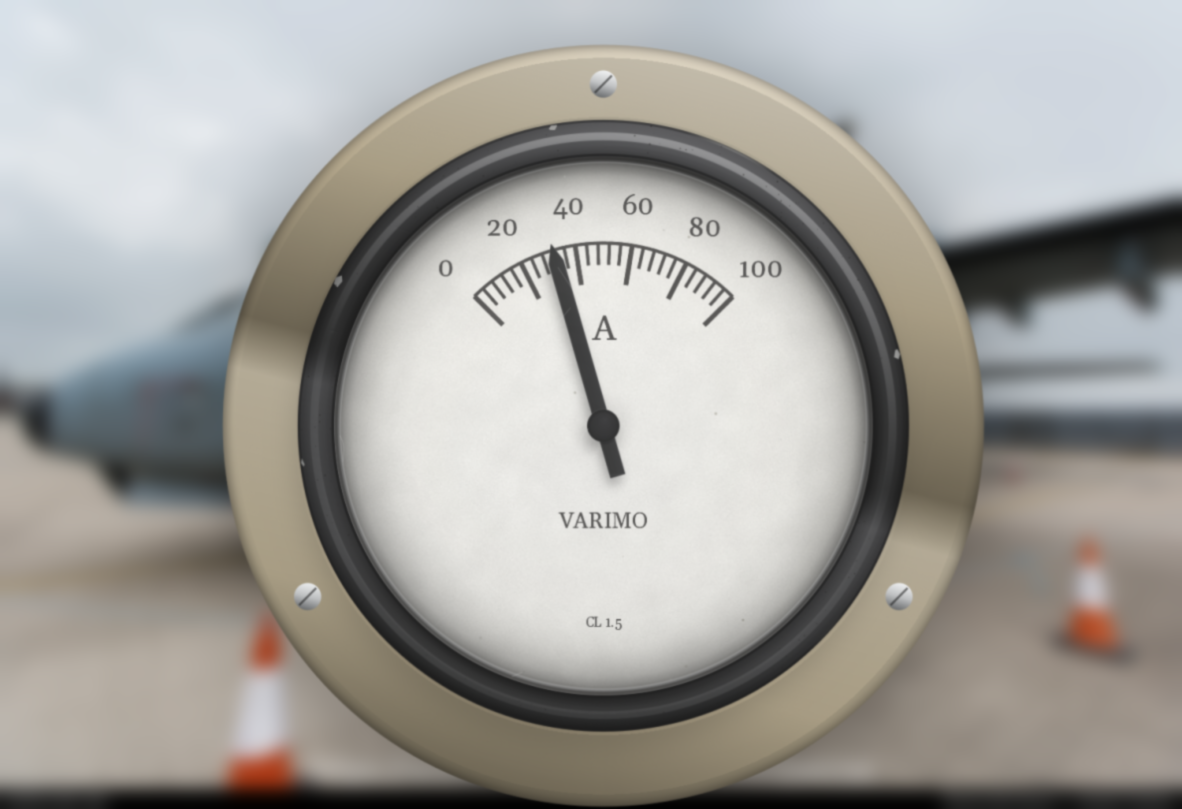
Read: 32A
